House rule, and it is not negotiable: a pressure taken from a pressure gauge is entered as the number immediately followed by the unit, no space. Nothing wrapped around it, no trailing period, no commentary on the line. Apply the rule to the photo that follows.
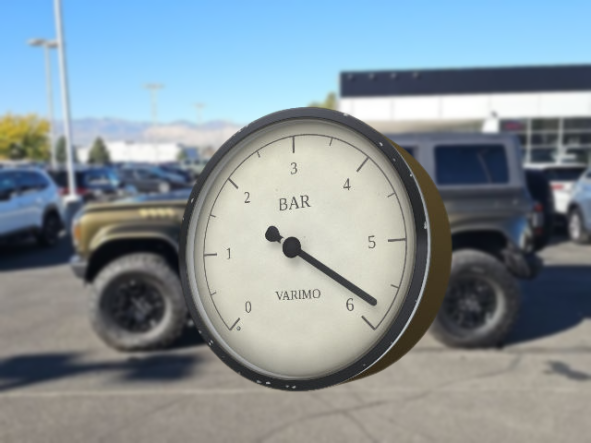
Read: 5.75bar
